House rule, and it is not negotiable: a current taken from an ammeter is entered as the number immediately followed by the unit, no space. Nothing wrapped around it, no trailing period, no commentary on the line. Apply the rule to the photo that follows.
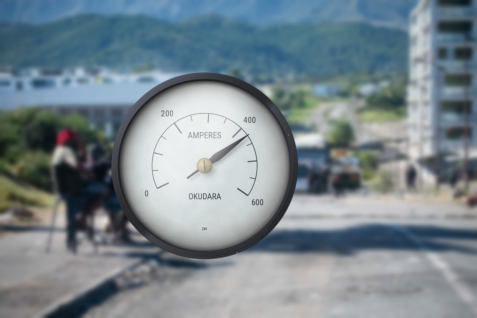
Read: 425A
